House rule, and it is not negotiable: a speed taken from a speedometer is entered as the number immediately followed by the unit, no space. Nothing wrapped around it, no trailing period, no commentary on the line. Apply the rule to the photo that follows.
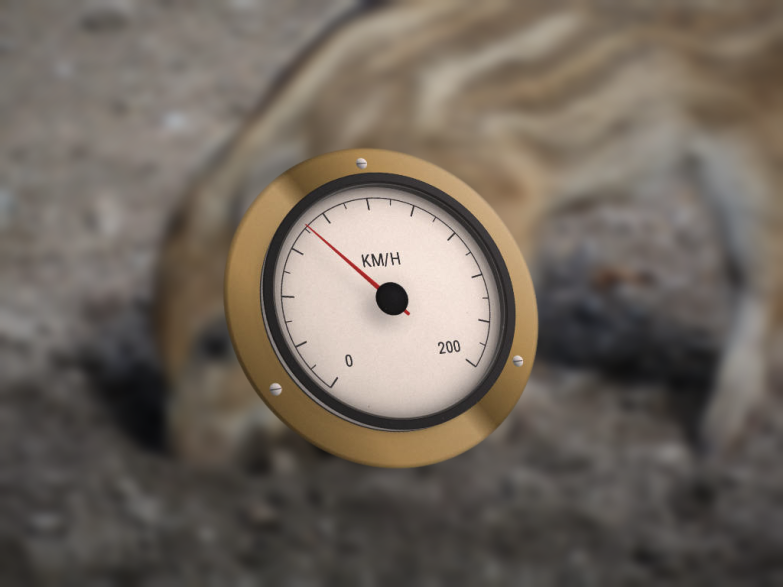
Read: 70km/h
